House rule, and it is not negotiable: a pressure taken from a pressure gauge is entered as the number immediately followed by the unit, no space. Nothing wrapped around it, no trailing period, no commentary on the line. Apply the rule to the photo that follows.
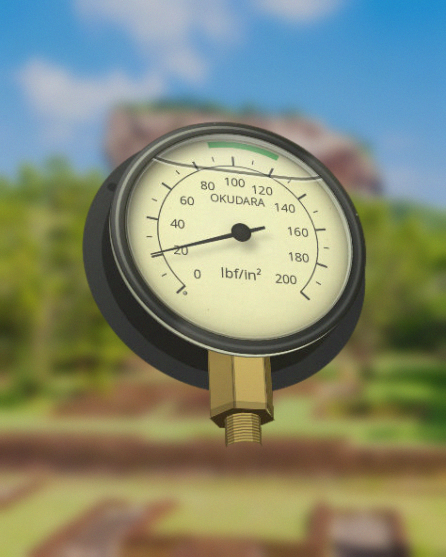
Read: 20psi
